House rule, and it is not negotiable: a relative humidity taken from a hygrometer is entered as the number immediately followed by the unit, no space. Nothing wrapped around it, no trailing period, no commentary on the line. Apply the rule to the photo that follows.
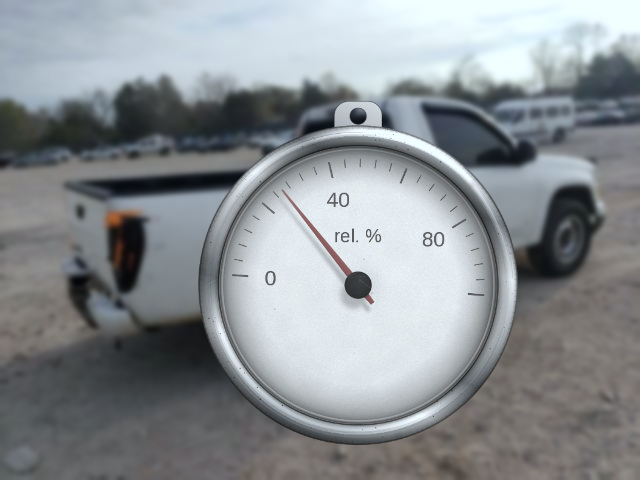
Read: 26%
